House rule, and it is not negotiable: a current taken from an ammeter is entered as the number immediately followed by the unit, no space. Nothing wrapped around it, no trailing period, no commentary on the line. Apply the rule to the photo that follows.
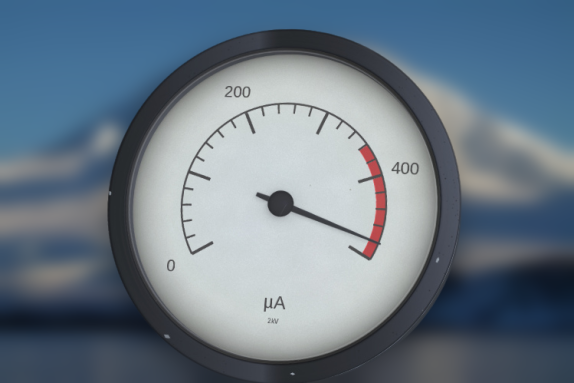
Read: 480µA
